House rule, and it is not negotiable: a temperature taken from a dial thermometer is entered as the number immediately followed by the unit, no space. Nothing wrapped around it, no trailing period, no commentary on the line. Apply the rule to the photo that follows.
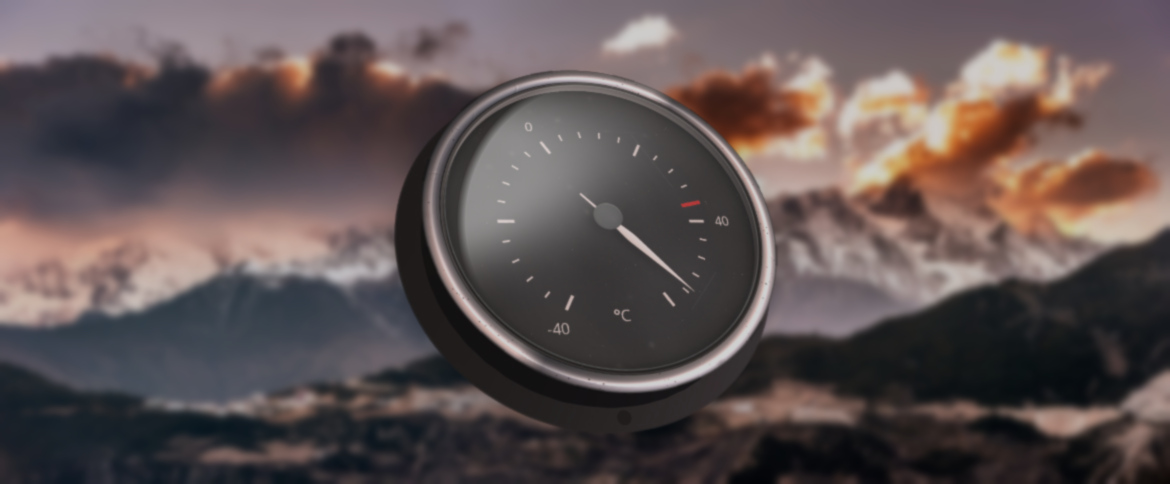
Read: 56°C
